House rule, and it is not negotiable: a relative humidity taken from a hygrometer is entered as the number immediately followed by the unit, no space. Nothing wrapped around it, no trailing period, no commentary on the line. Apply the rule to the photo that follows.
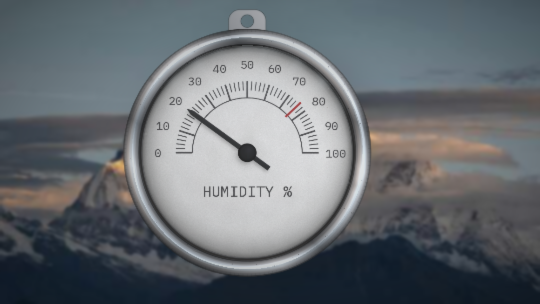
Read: 20%
